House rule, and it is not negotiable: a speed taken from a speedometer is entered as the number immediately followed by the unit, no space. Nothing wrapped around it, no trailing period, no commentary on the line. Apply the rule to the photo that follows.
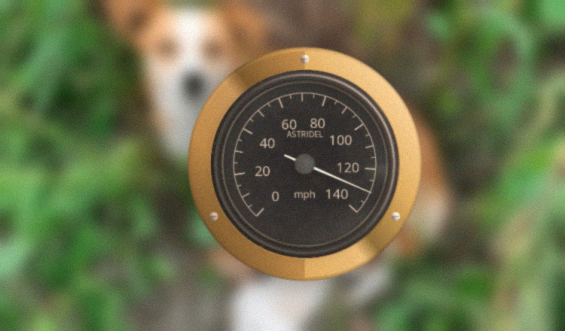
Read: 130mph
